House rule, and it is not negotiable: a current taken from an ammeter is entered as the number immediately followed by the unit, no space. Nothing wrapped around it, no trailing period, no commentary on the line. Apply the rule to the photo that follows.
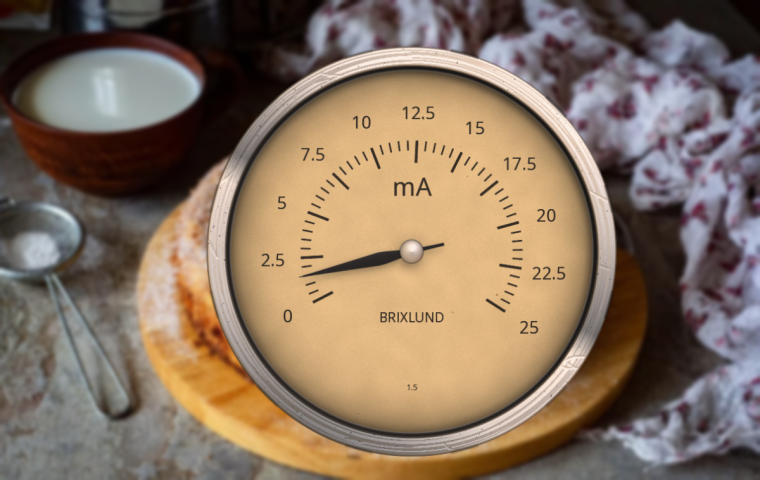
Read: 1.5mA
